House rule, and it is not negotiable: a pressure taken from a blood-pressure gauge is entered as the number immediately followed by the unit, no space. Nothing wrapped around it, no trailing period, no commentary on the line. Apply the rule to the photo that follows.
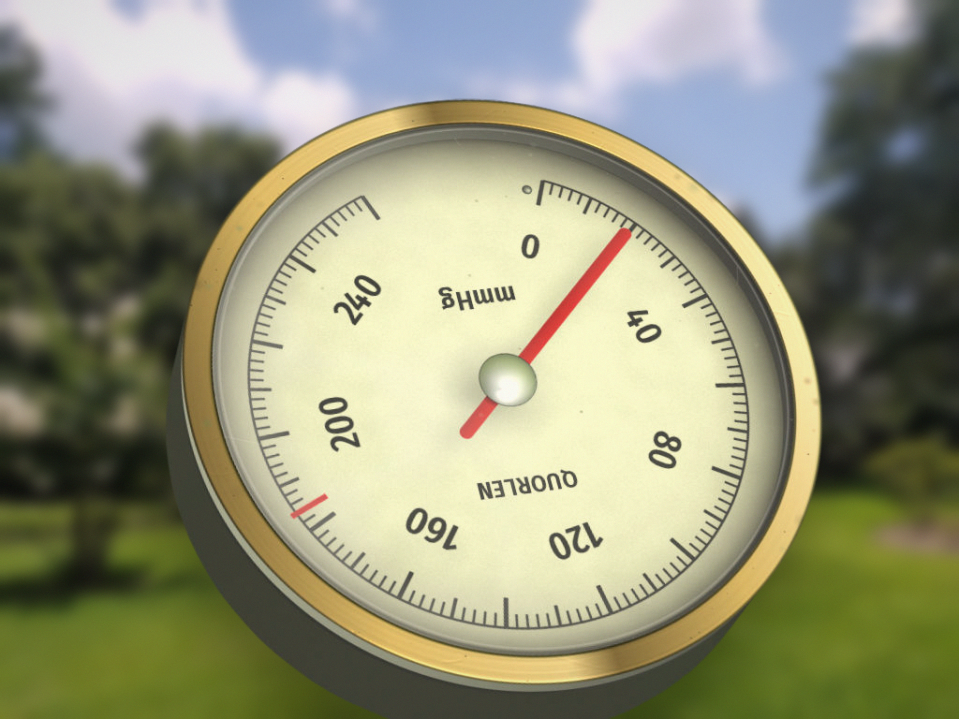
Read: 20mmHg
